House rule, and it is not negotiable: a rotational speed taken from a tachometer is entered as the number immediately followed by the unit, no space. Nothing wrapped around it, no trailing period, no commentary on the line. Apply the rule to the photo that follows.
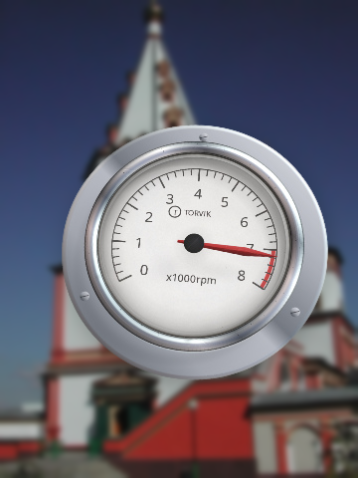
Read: 7200rpm
